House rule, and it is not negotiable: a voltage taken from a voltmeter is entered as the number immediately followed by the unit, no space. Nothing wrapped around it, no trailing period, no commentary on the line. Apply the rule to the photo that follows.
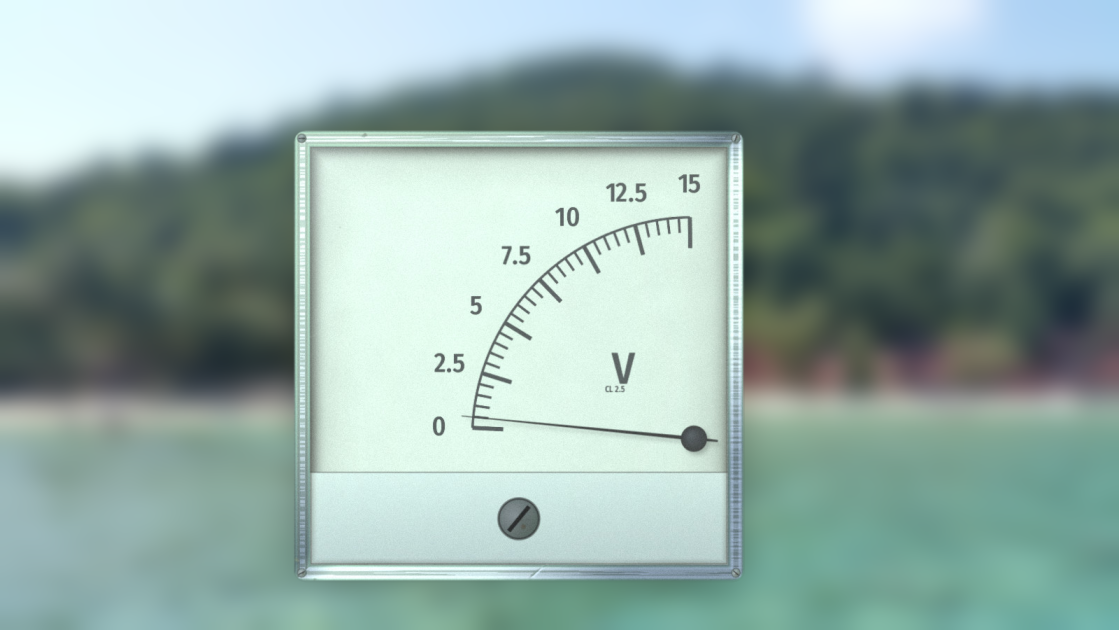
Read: 0.5V
